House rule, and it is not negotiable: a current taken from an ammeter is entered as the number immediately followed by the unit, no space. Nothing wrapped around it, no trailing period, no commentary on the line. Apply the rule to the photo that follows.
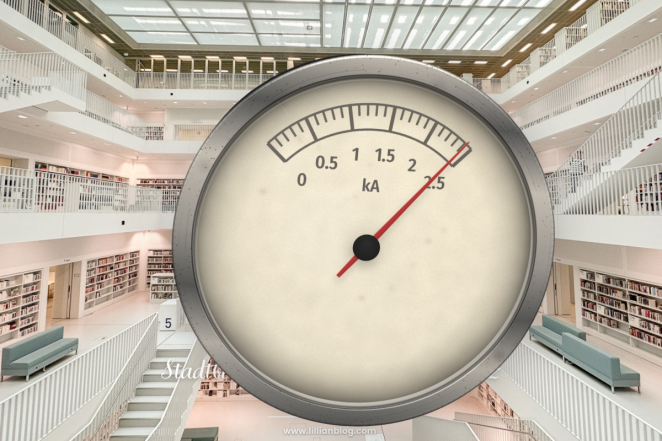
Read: 2.4kA
